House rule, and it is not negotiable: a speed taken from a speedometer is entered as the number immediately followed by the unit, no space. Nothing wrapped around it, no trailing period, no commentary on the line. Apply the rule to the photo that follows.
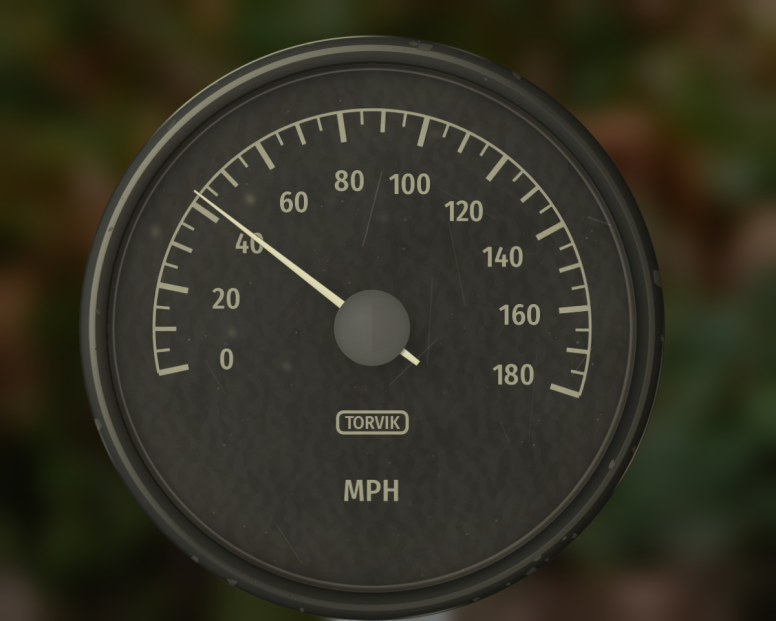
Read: 42.5mph
